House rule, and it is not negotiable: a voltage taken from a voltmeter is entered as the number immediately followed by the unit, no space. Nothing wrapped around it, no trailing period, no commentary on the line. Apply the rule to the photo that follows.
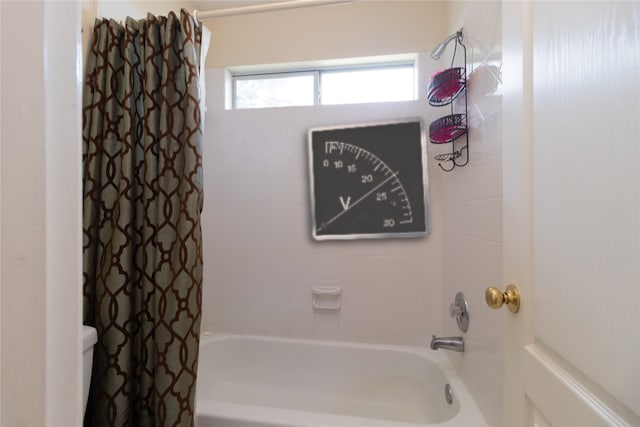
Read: 23V
